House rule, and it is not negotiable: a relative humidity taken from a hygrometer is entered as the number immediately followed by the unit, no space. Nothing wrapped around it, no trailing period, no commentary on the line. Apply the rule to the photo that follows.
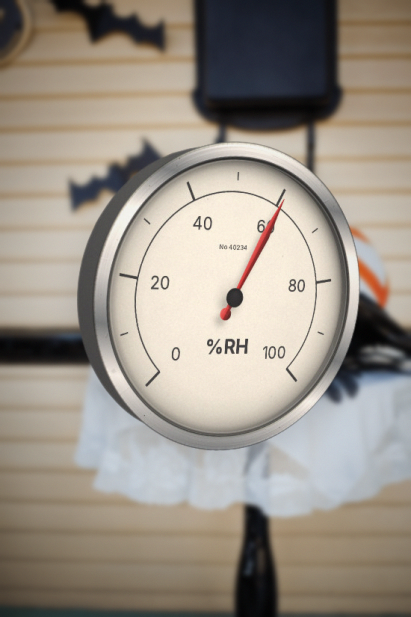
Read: 60%
